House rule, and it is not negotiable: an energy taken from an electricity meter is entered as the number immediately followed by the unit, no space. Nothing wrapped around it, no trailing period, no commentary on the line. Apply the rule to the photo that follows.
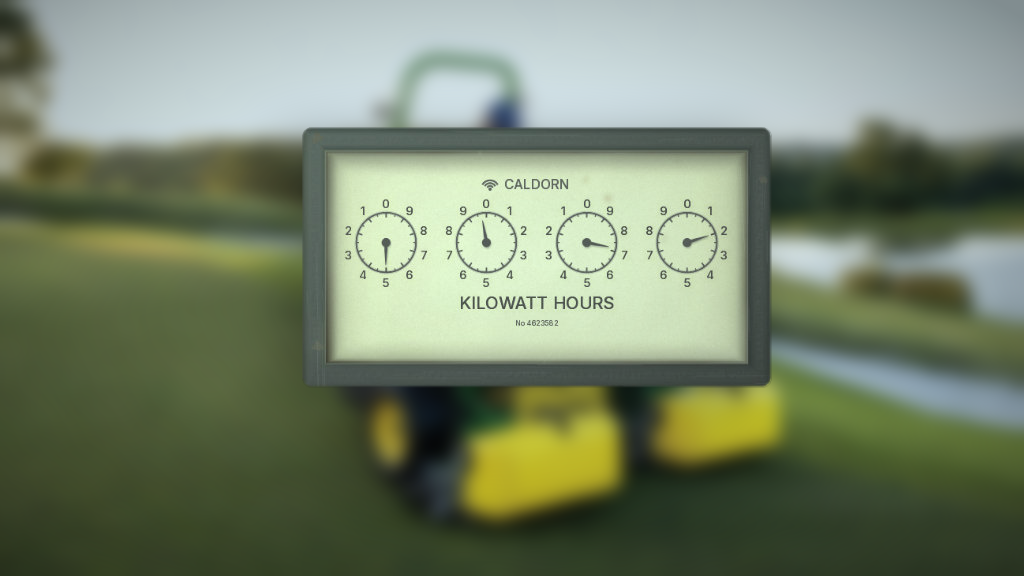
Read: 4972kWh
